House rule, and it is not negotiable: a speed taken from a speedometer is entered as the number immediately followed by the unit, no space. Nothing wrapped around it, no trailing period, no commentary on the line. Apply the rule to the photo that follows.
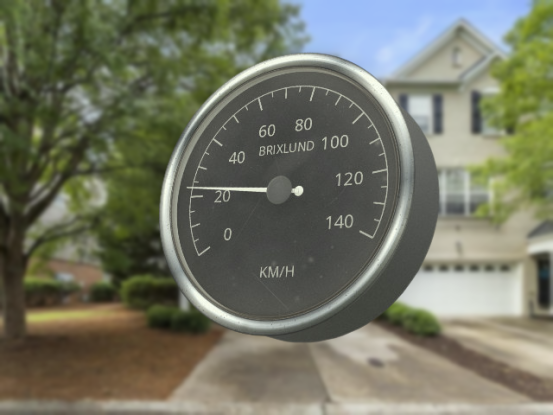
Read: 22.5km/h
